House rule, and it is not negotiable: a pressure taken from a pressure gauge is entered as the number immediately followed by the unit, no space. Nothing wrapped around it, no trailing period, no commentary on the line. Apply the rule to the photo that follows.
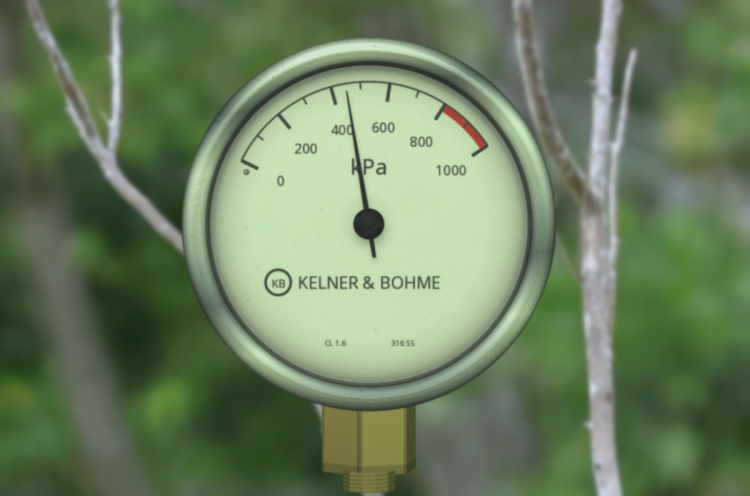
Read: 450kPa
